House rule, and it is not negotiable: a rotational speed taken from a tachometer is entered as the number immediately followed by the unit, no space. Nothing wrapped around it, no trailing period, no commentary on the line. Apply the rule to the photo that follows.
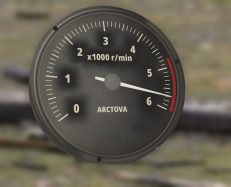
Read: 5700rpm
